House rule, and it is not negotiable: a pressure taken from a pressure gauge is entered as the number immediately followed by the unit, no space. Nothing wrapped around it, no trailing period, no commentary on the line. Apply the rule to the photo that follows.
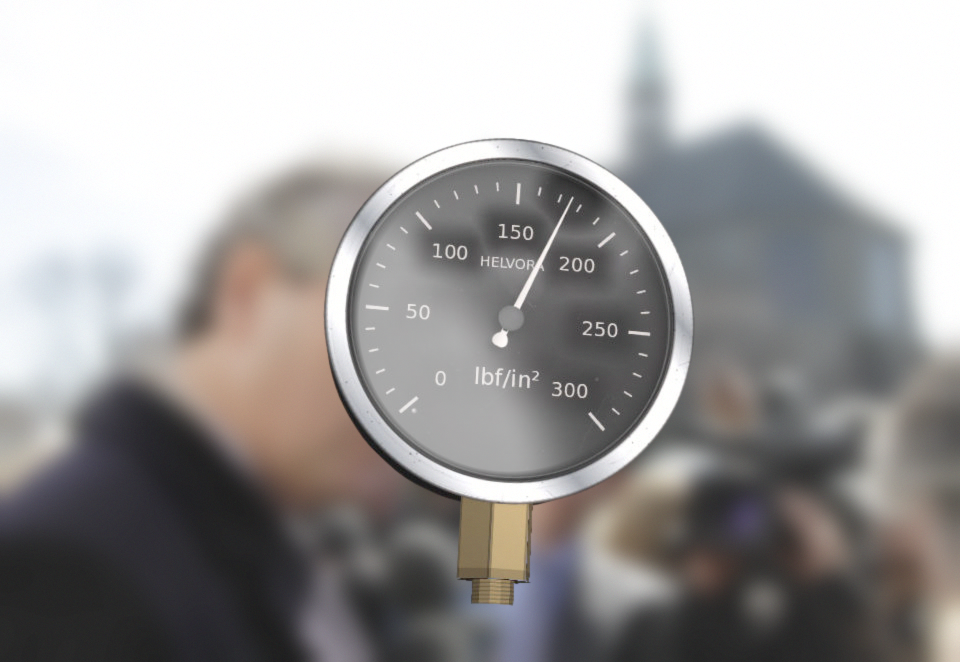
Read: 175psi
